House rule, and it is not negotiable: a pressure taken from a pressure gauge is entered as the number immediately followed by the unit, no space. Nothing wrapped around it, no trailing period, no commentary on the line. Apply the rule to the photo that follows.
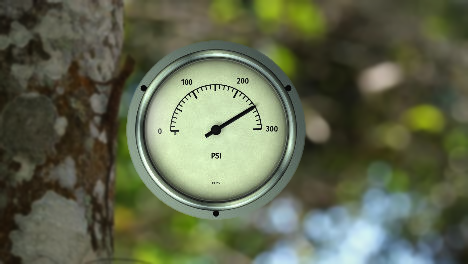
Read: 250psi
